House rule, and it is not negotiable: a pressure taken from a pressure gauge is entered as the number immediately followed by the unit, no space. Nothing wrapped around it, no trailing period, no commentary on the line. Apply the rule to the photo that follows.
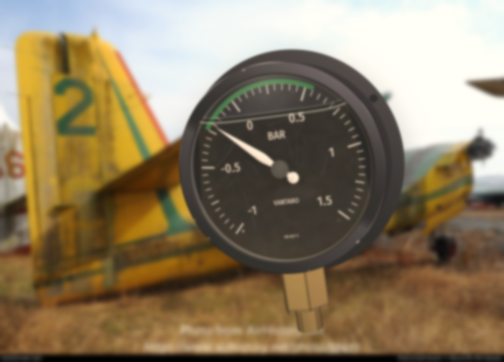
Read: -0.2bar
